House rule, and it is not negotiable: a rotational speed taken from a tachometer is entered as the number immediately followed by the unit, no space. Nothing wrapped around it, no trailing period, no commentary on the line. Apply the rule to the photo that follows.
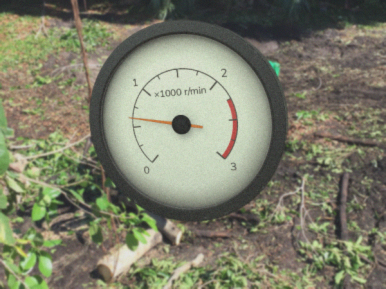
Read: 625rpm
